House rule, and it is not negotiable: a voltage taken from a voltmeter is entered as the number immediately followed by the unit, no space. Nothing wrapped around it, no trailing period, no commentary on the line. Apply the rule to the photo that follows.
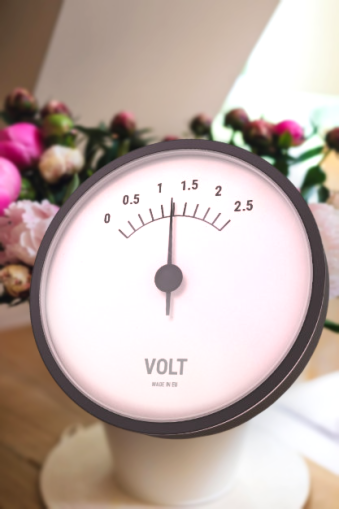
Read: 1.25V
